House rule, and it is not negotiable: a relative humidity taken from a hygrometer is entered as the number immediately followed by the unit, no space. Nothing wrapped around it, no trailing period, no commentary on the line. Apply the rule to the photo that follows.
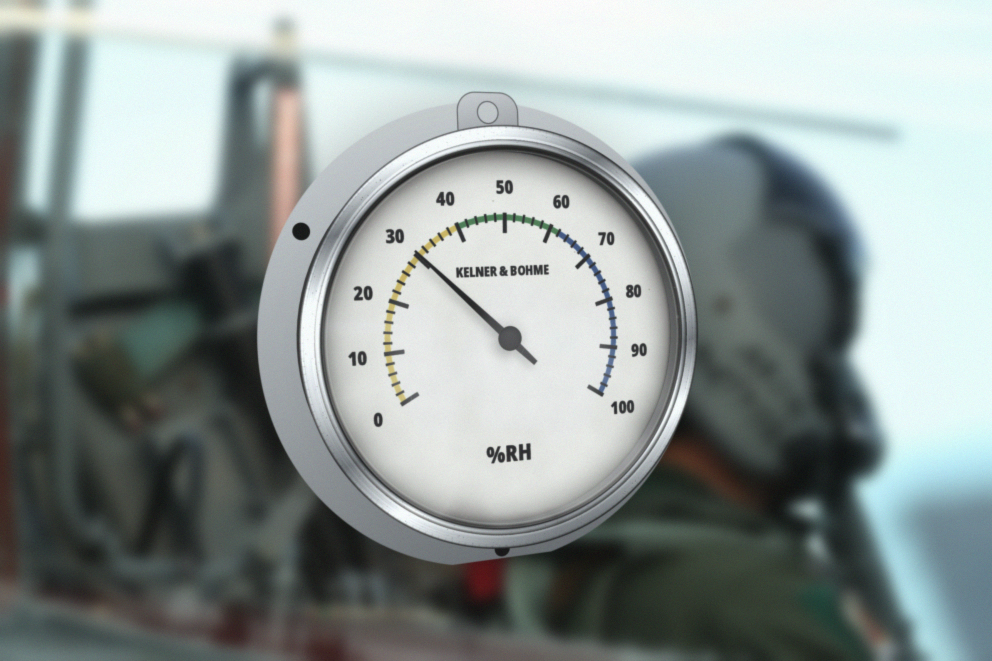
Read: 30%
